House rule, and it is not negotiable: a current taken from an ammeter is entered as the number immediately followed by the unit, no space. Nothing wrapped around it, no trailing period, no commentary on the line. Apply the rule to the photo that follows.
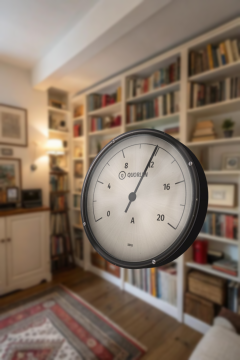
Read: 12A
